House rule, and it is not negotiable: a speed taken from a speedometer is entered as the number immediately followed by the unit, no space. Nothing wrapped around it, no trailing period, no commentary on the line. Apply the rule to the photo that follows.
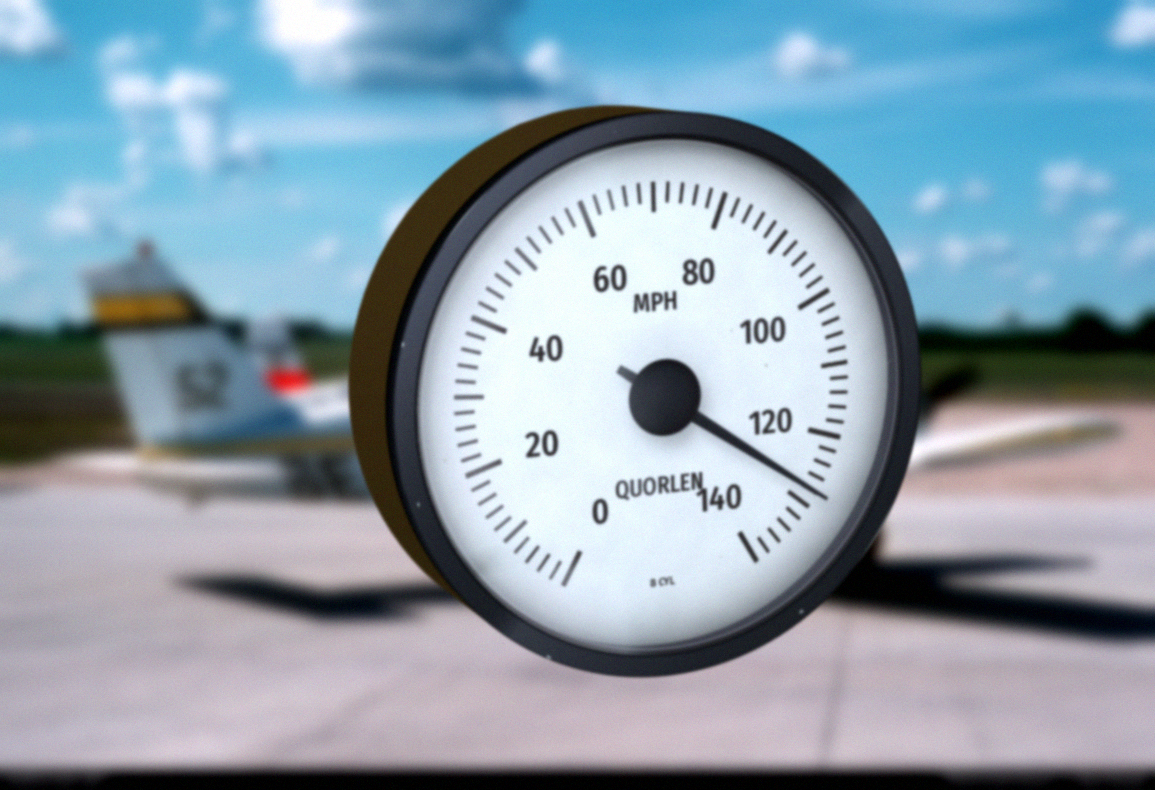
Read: 128mph
